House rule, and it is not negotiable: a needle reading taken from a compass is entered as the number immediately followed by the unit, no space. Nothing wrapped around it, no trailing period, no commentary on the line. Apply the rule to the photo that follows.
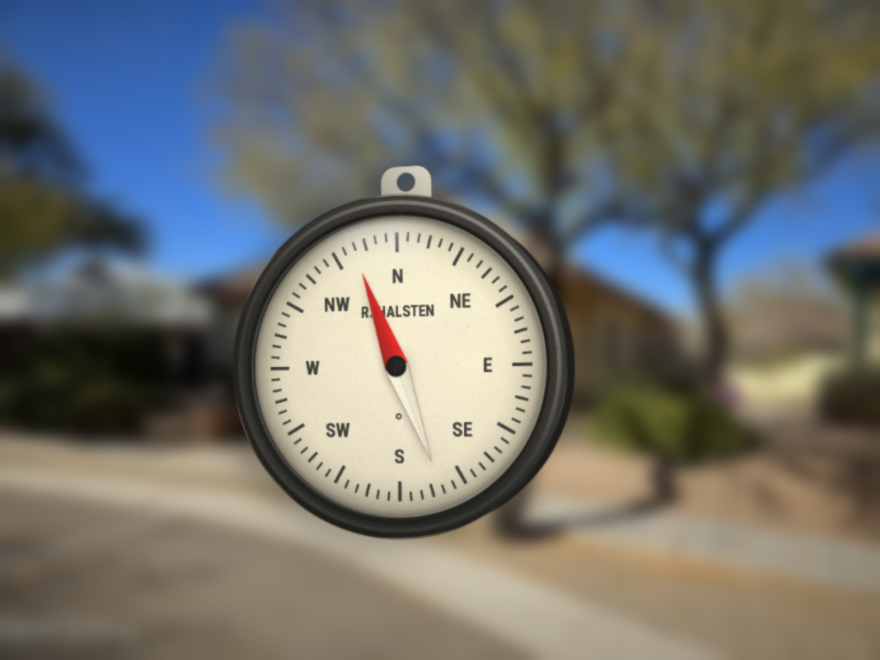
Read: 340°
